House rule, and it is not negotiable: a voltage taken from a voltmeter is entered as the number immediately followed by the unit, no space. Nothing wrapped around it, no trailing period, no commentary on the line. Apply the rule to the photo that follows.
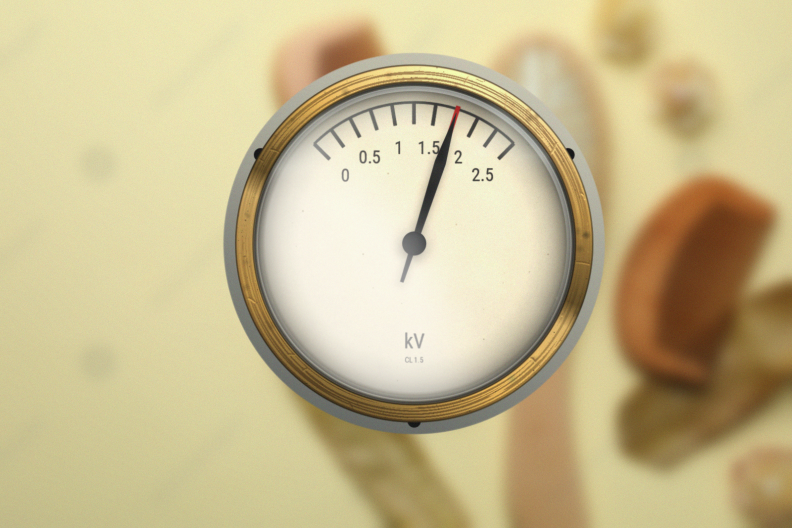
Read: 1.75kV
